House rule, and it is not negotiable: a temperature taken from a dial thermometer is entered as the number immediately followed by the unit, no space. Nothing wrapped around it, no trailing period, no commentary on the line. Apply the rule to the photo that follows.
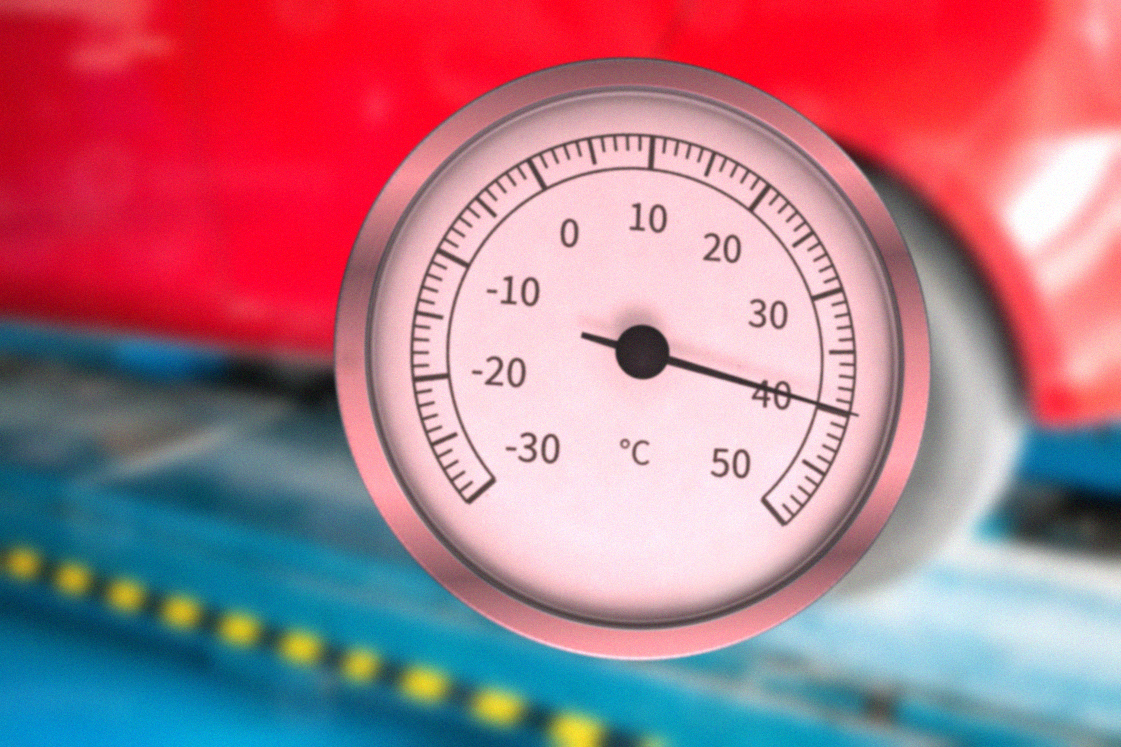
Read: 40°C
